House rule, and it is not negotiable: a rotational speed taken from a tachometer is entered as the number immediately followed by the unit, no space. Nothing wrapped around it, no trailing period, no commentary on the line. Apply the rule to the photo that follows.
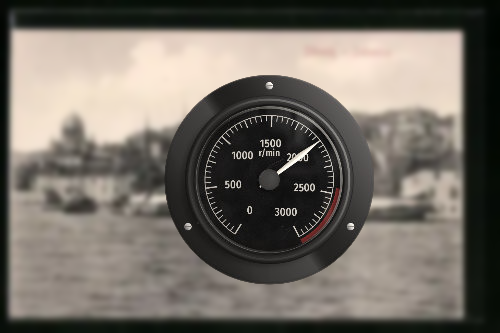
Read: 2000rpm
